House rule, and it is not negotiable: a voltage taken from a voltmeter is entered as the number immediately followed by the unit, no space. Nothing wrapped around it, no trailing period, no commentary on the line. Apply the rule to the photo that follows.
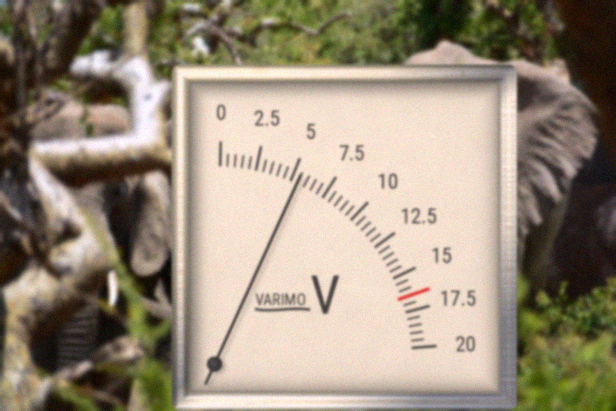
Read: 5.5V
